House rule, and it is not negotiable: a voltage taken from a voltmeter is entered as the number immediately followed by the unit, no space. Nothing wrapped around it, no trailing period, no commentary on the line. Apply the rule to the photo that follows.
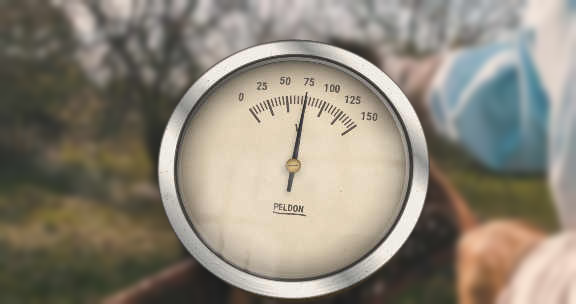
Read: 75V
